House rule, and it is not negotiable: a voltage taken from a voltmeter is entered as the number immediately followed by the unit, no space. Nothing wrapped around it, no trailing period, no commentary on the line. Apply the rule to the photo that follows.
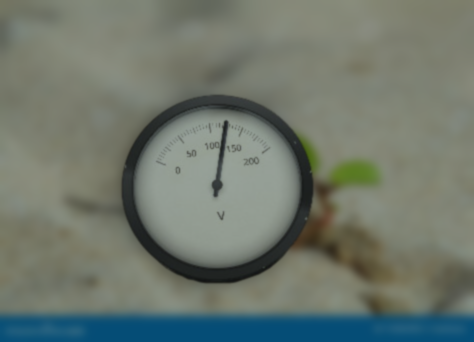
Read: 125V
